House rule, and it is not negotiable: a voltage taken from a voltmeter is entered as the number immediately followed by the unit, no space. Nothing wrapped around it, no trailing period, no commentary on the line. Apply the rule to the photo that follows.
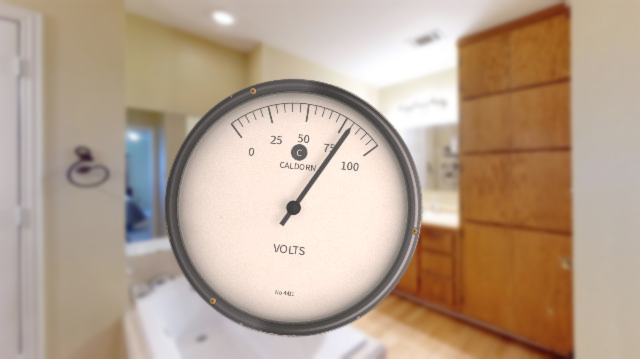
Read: 80V
